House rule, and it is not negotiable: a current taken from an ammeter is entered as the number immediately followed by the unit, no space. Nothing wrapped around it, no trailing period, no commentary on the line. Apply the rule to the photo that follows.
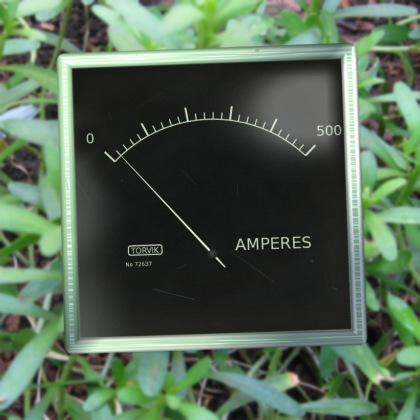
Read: 20A
